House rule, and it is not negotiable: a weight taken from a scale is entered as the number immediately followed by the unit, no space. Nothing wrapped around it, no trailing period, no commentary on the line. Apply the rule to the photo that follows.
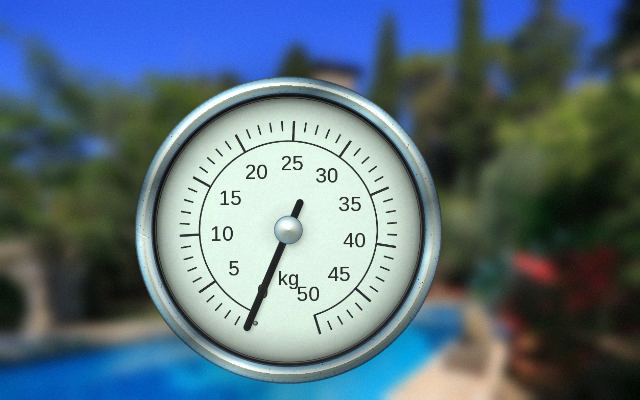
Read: 0kg
